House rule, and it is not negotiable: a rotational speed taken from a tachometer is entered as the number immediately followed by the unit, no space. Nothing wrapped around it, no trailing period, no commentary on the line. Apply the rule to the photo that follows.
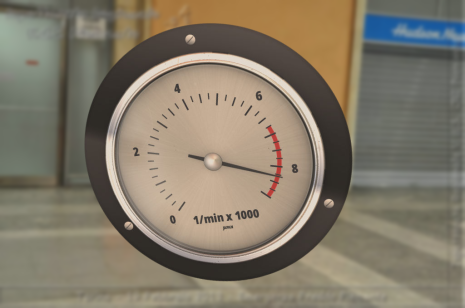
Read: 8250rpm
